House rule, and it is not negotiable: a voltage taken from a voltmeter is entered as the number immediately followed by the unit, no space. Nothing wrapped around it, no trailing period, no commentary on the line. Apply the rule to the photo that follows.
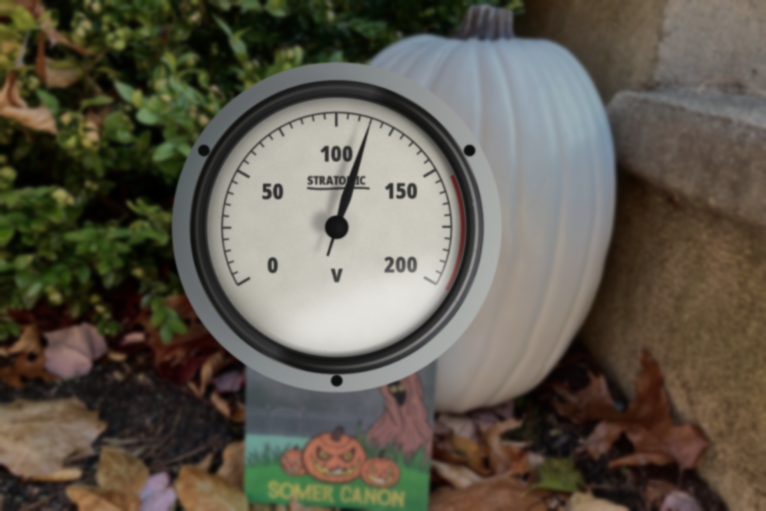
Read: 115V
